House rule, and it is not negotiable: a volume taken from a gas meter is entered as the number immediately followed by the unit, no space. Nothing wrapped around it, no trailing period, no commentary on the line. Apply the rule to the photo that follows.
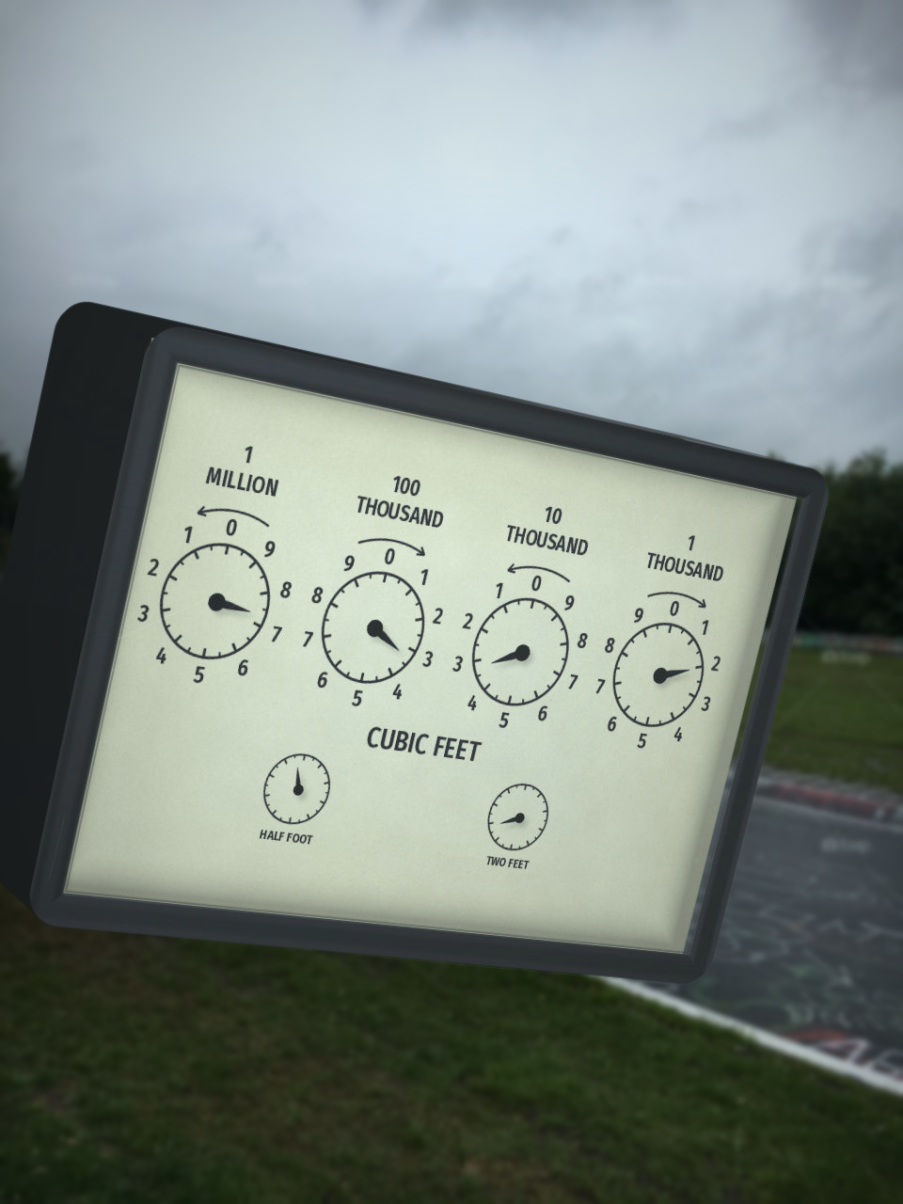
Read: 733200ft³
